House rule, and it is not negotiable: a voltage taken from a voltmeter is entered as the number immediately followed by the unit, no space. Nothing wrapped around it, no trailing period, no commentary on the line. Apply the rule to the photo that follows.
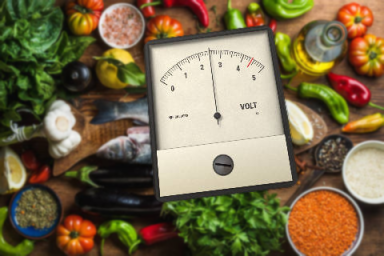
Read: 2.5V
